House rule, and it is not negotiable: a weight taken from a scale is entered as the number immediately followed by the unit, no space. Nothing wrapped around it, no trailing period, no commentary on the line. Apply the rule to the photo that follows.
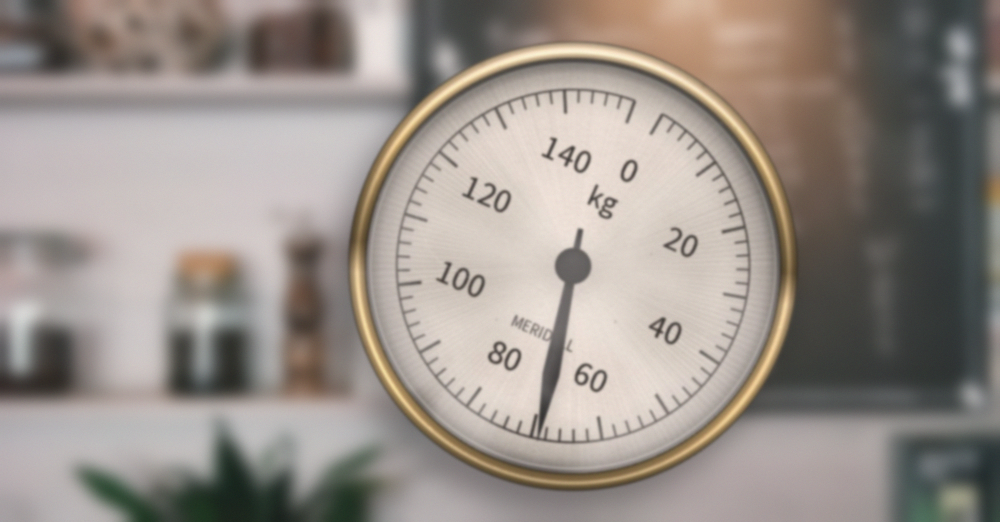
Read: 69kg
